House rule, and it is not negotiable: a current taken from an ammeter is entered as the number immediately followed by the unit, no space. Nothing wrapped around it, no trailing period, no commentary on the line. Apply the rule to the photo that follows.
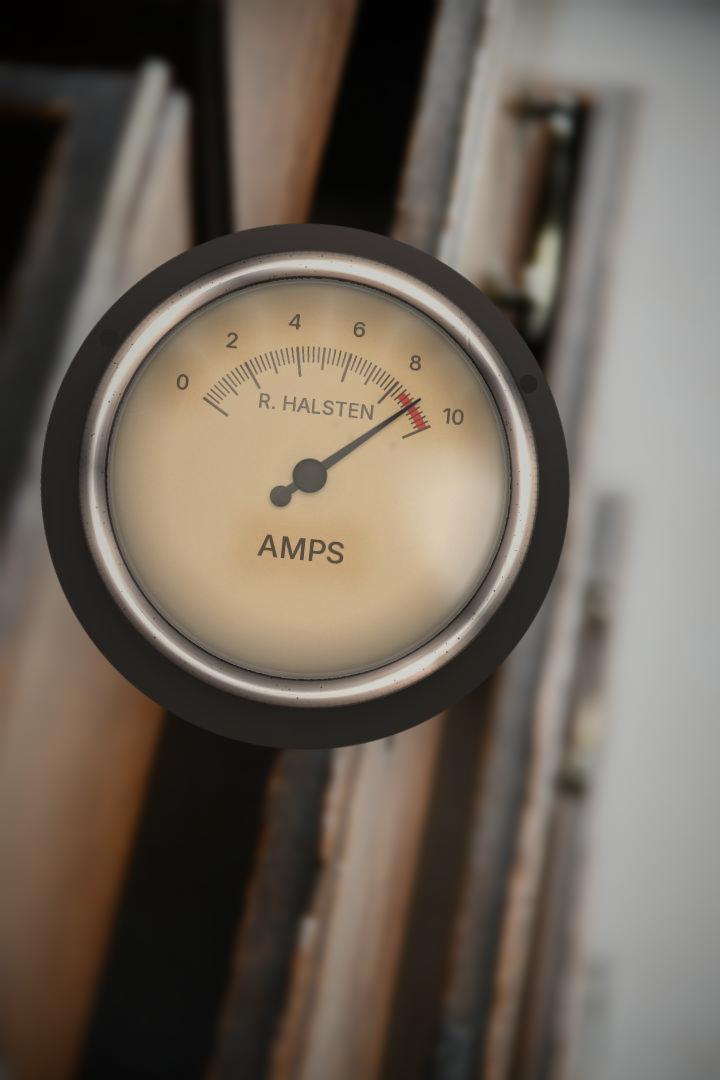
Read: 9A
